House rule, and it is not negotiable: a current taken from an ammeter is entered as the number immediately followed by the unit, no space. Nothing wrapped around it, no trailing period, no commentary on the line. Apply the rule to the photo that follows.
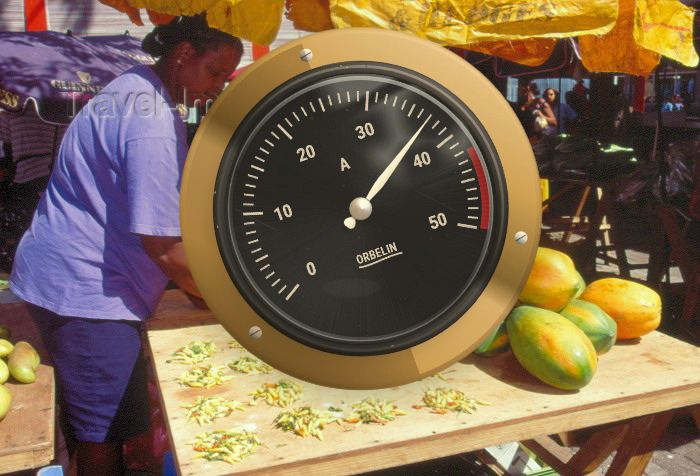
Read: 37A
